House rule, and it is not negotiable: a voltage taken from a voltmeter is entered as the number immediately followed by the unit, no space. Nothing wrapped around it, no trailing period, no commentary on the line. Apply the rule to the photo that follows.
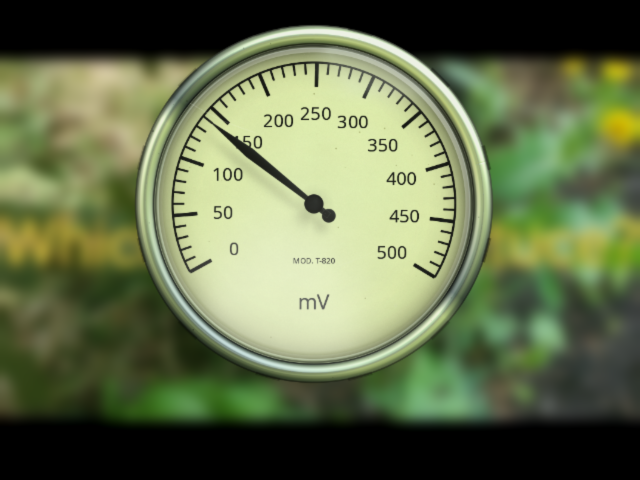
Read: 140mV
